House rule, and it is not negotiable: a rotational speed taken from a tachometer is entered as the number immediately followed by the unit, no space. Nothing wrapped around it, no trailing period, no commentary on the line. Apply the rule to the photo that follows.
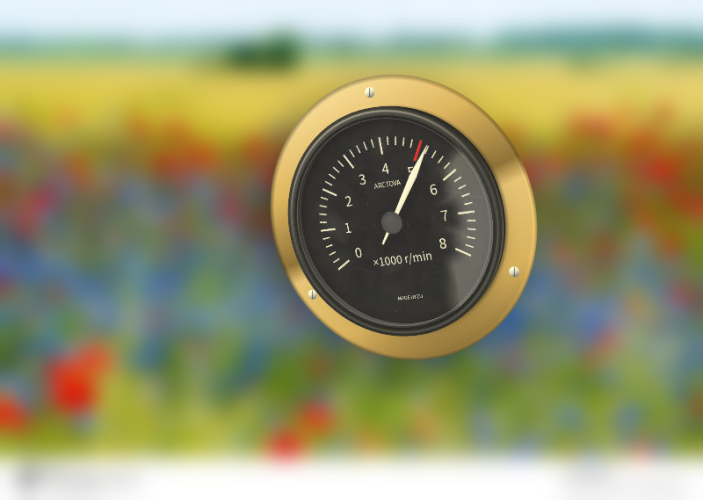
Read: 5200rpm
